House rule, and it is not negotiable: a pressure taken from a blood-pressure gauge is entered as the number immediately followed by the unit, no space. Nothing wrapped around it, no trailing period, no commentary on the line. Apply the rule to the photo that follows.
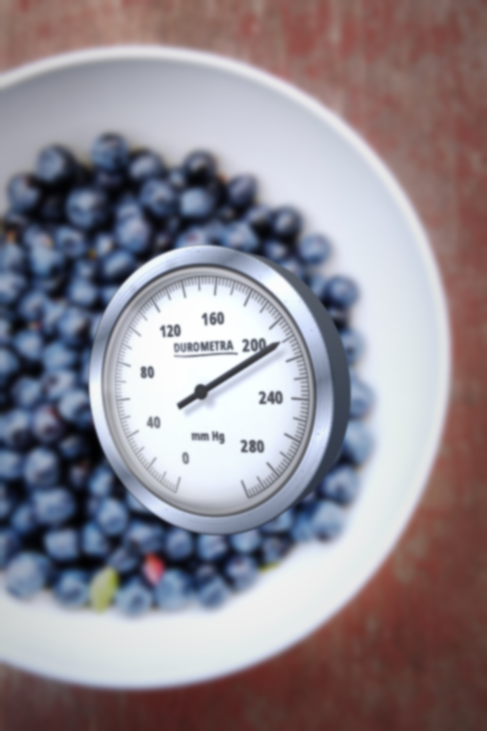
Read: 210mmHg
